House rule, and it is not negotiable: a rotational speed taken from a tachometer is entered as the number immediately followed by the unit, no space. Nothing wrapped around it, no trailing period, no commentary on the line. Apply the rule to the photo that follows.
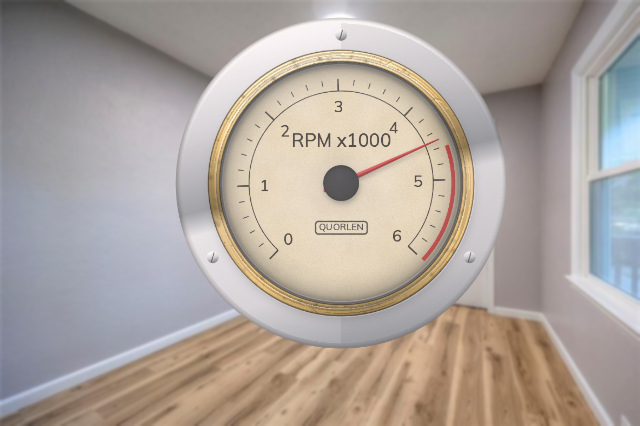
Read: 4500rpm
